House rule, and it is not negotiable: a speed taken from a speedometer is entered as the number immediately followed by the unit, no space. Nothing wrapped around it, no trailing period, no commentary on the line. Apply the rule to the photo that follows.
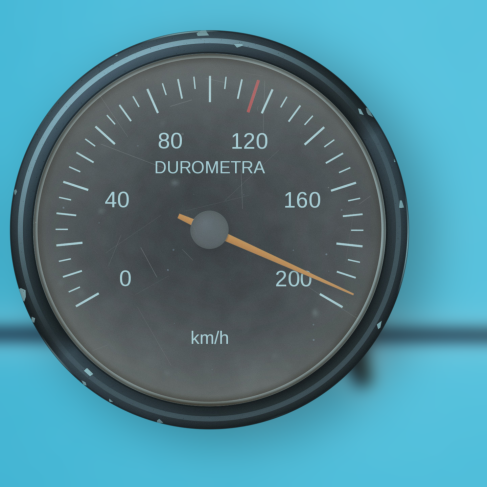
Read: 195km/h
